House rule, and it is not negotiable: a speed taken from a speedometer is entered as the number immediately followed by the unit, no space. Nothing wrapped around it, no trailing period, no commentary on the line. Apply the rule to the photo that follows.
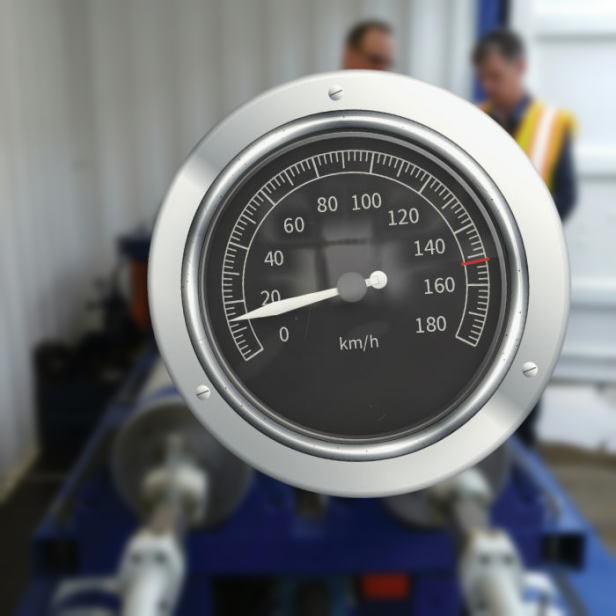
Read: 14km/h
